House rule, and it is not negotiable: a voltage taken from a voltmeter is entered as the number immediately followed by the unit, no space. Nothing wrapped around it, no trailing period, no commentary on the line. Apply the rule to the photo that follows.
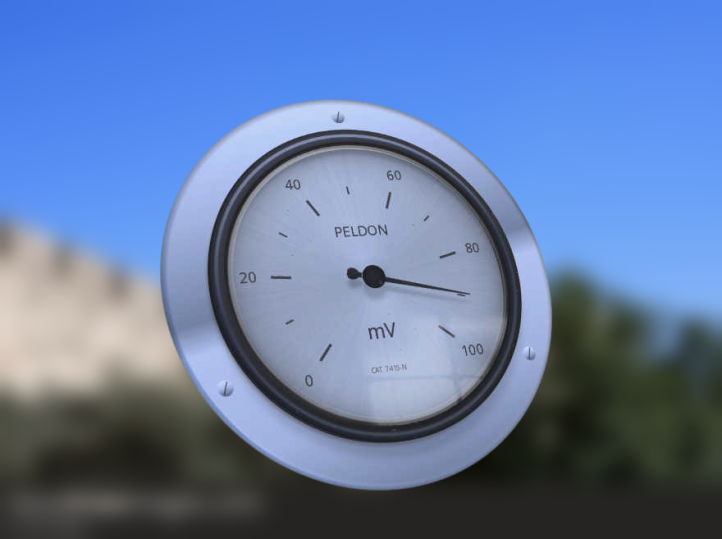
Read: 90mV
